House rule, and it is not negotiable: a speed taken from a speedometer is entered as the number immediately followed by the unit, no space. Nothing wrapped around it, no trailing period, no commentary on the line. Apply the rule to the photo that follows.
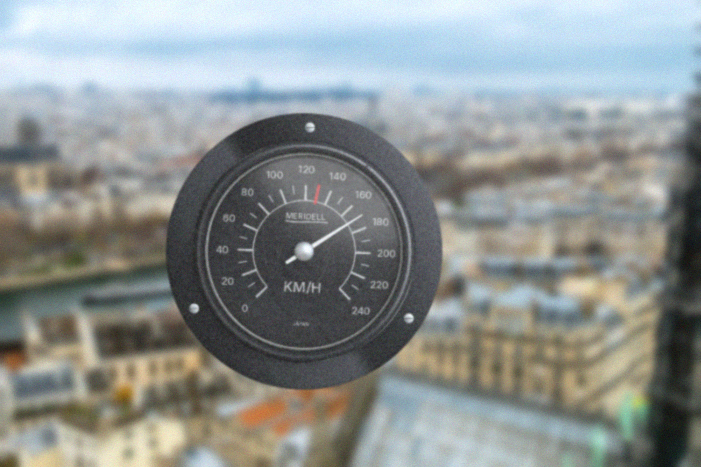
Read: 170km/h
